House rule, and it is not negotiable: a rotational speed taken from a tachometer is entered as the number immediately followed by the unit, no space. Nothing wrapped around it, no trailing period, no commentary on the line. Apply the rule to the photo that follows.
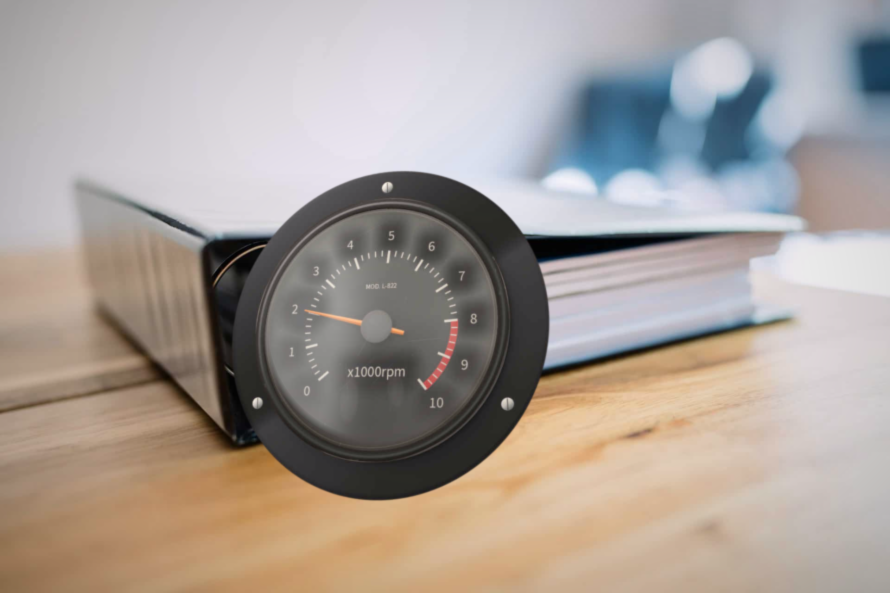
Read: 2000rpm
